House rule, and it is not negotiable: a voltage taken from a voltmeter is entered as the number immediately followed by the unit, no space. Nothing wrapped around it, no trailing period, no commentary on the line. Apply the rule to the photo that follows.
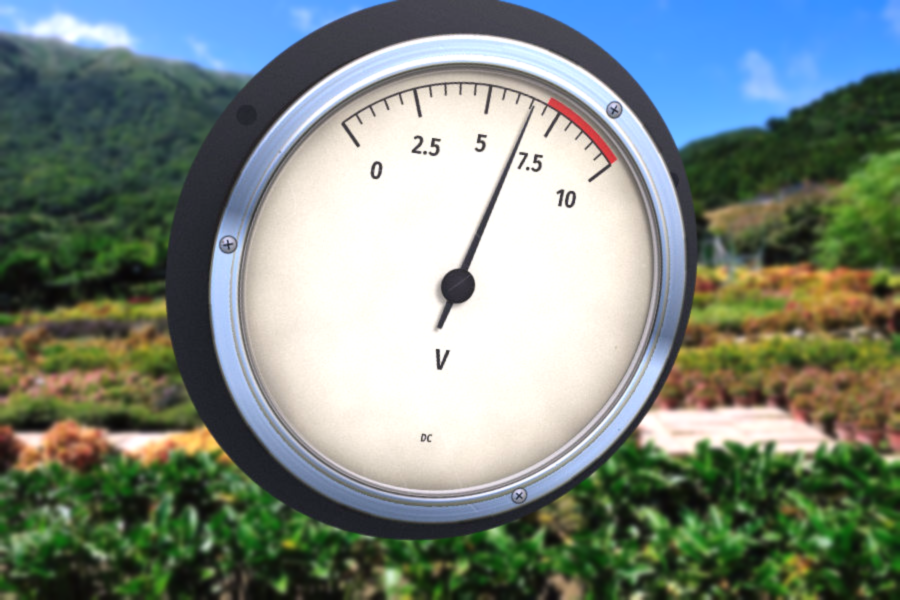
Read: 6.5V
